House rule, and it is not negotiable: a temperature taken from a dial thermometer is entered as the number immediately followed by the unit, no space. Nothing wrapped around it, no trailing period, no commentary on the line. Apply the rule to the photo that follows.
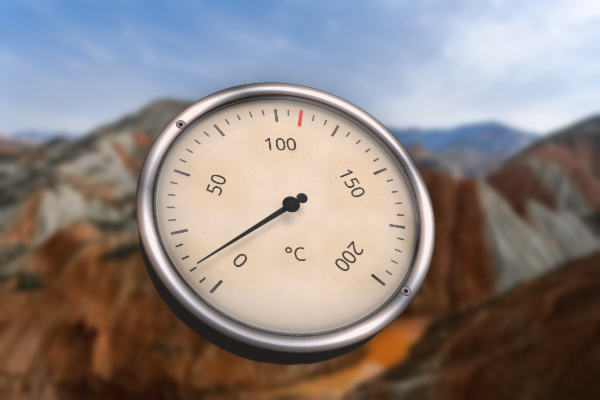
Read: 10°C
